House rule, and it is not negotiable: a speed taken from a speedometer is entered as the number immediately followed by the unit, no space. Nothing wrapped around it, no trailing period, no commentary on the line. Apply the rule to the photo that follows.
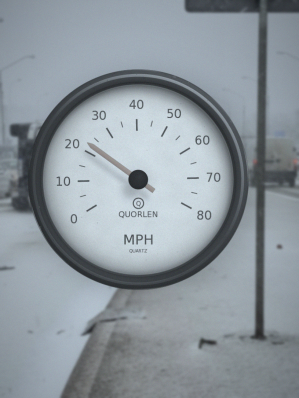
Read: 22.5mph
